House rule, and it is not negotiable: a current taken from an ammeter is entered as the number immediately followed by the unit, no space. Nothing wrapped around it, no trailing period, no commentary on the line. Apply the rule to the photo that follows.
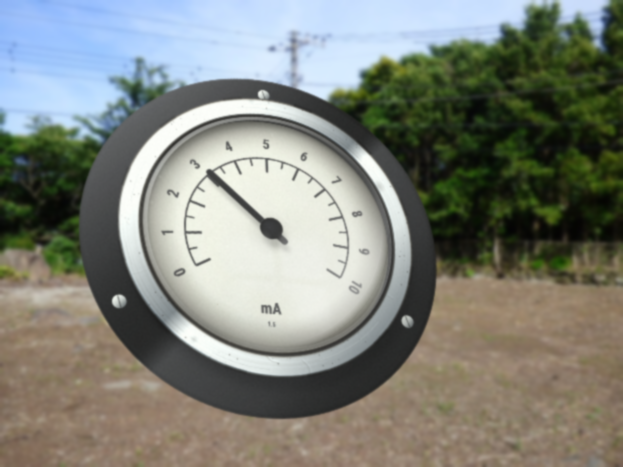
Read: 3mA
